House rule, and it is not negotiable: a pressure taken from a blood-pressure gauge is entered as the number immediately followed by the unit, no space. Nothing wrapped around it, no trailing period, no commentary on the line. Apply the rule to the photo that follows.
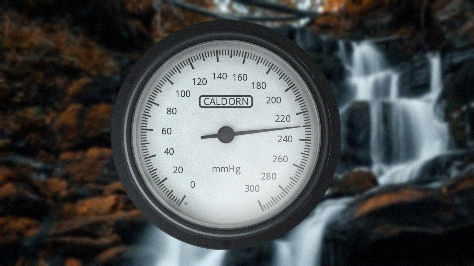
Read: 230mmHg
